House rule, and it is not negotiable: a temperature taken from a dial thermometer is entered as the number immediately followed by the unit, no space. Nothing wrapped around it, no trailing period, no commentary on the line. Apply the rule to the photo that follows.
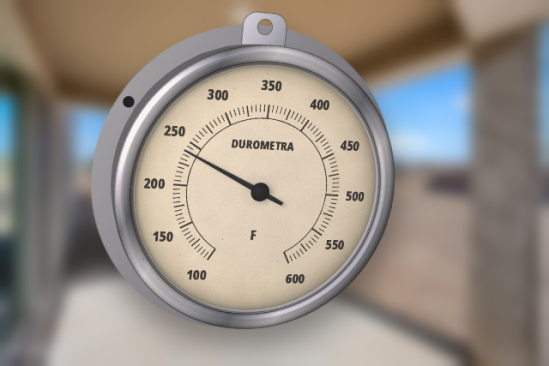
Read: 240°F
